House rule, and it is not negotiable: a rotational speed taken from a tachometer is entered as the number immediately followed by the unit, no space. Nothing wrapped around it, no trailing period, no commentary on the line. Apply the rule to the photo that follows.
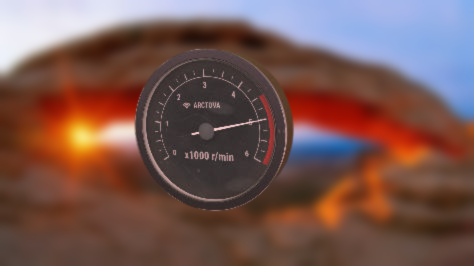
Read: 5000rpm
